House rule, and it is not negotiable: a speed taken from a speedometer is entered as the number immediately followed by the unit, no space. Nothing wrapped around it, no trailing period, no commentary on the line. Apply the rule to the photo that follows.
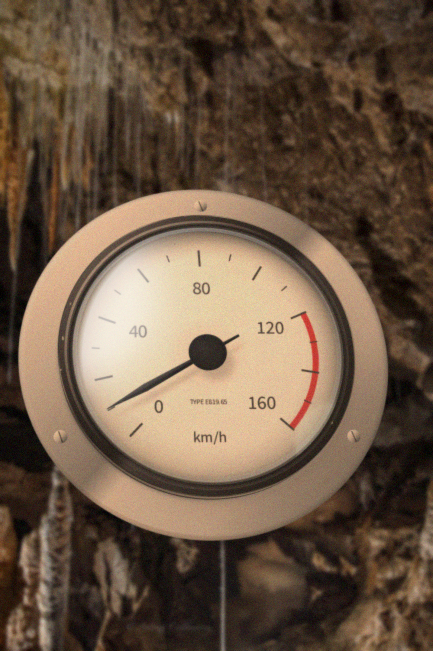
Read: 10km/h
